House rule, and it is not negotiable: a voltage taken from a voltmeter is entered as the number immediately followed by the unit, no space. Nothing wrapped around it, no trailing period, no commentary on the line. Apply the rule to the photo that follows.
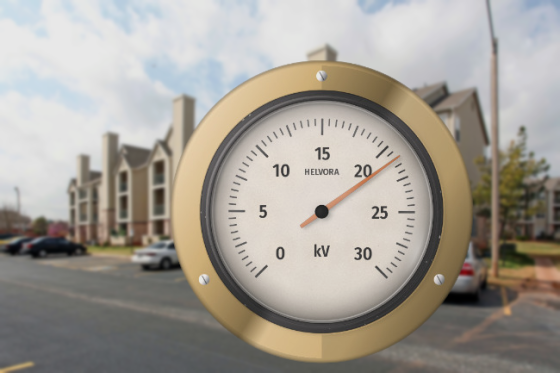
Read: 21kV
